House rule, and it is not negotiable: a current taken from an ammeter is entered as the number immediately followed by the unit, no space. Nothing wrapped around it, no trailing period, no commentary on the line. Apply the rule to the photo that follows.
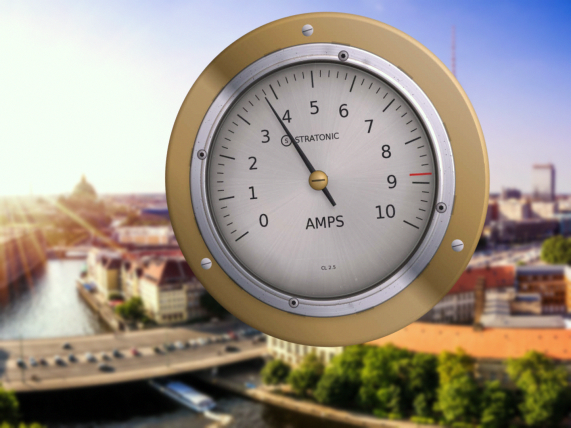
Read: 3.8A
